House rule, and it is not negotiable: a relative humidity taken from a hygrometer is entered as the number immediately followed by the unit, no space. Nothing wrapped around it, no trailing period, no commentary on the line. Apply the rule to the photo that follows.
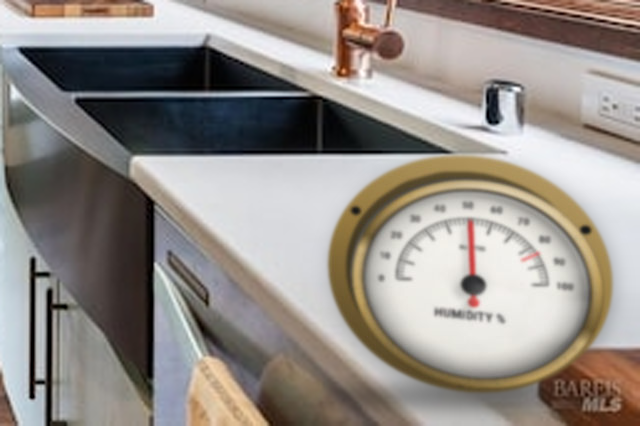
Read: 50%
